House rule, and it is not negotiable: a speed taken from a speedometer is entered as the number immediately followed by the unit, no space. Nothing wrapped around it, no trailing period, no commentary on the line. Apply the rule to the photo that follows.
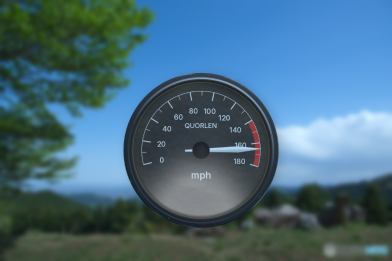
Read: 165mph
